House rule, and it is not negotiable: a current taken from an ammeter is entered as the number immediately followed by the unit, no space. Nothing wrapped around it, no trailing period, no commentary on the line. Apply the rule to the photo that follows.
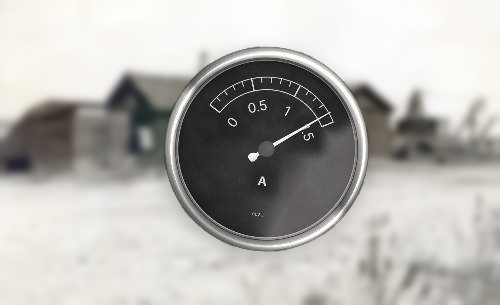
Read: 1.4A
